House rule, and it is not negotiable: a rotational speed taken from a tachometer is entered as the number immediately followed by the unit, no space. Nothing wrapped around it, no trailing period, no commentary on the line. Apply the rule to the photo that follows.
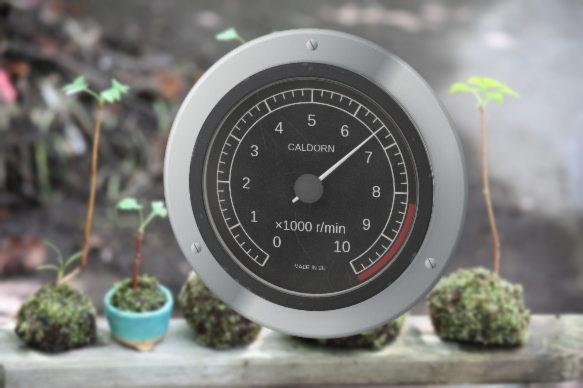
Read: 6600rpm
